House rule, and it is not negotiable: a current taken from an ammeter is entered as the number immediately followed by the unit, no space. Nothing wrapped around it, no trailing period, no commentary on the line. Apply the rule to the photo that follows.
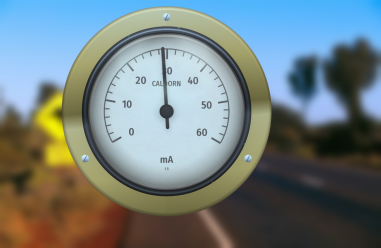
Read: 29mA
